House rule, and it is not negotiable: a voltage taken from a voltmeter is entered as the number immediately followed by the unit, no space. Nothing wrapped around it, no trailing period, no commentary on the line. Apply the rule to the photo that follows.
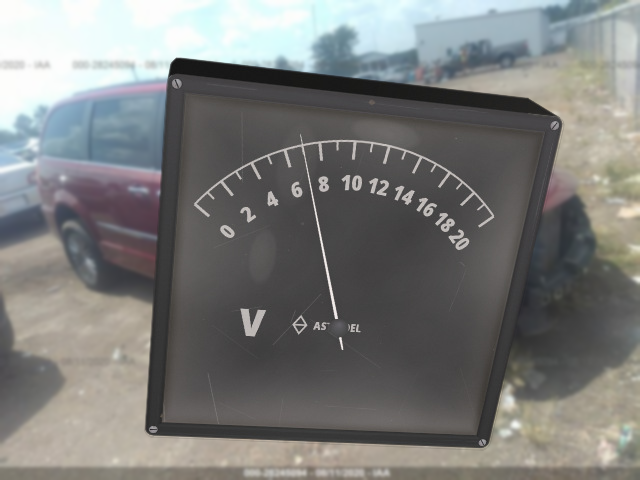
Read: 7V
